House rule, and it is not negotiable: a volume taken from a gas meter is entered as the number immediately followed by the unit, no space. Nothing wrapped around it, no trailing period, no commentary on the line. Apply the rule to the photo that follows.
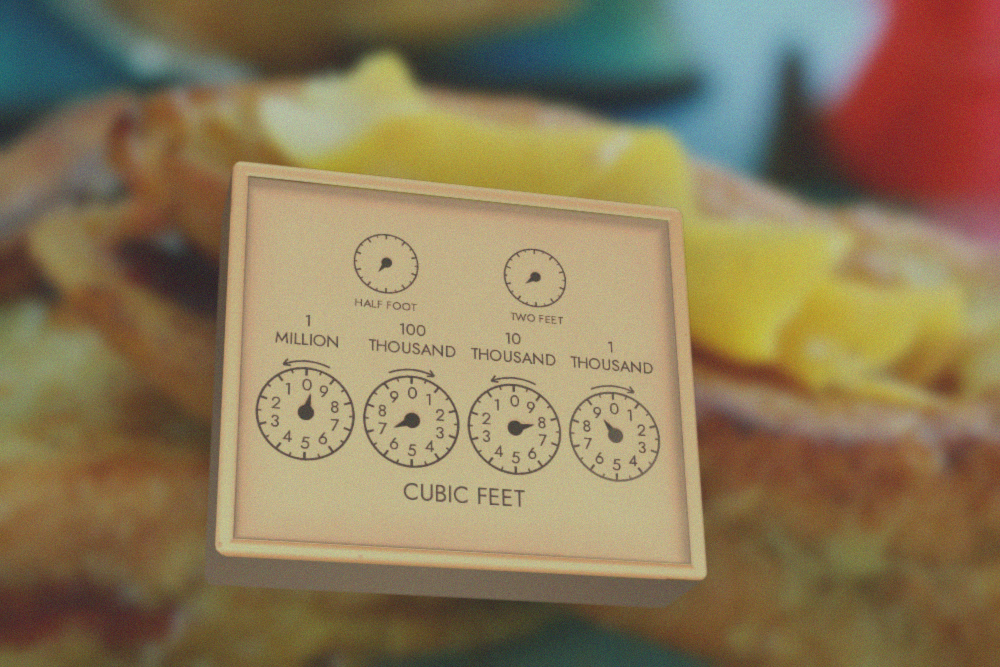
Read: 967900ft³
